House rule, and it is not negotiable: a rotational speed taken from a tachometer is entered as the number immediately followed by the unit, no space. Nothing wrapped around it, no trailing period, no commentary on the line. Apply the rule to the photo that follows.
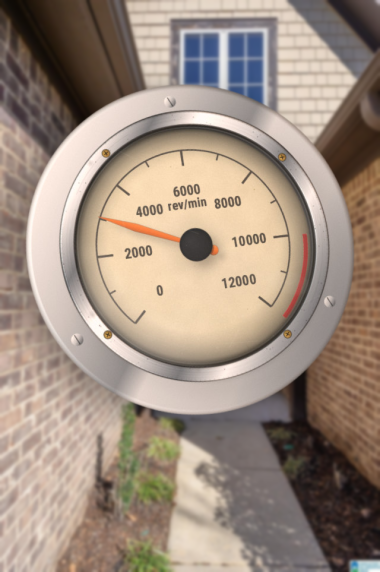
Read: 3000rpm
